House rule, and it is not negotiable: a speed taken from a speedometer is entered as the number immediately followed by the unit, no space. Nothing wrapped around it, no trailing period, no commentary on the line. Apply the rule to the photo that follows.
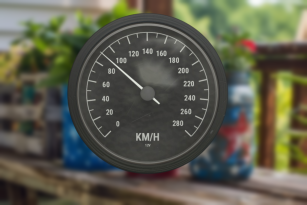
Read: 90km/h
